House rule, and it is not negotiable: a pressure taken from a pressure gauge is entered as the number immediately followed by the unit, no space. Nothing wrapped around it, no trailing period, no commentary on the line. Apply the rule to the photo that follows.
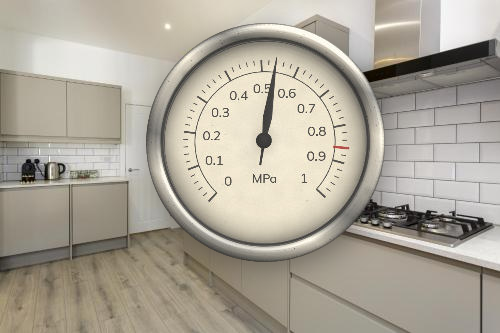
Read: 0.54MPa
